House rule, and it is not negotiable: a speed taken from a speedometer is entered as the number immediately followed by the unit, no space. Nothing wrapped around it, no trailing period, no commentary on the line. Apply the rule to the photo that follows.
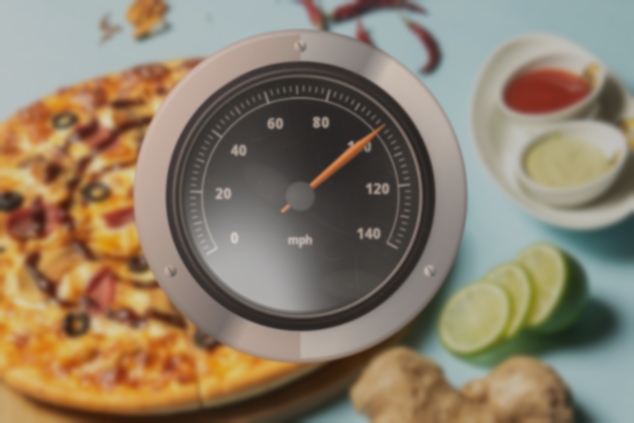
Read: 100mph
